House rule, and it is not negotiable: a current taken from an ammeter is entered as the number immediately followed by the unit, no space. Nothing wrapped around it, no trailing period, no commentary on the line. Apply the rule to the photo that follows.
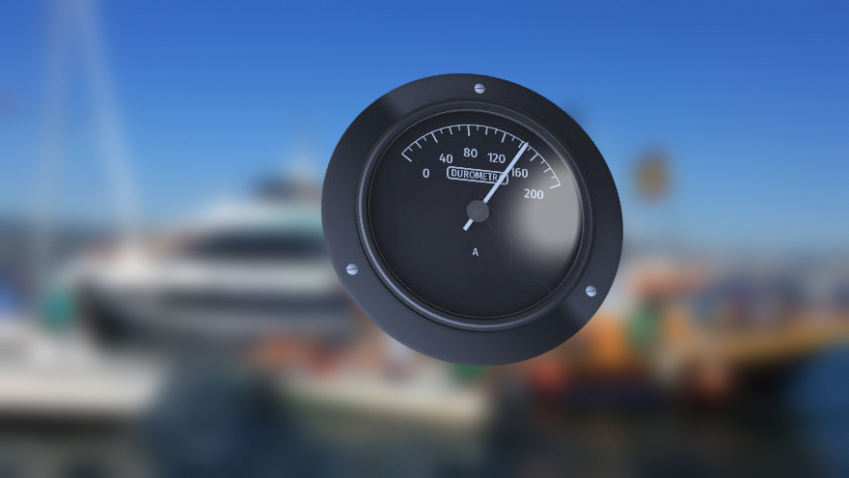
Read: 145A
